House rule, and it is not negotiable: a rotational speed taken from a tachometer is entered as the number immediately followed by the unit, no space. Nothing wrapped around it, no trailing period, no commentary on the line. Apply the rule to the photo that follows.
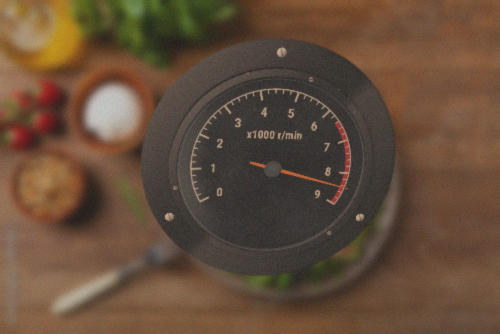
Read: 8400rpm
